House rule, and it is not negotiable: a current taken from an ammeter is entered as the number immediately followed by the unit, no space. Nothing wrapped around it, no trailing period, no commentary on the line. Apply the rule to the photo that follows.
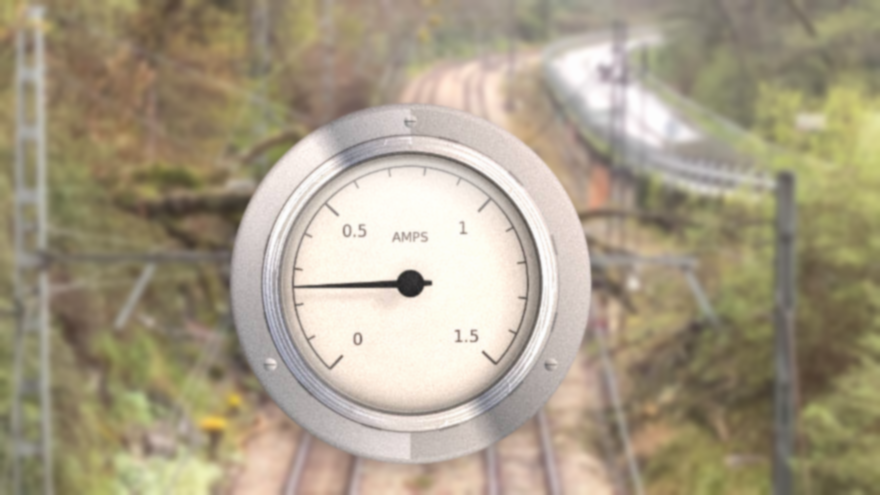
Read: 0.25A
